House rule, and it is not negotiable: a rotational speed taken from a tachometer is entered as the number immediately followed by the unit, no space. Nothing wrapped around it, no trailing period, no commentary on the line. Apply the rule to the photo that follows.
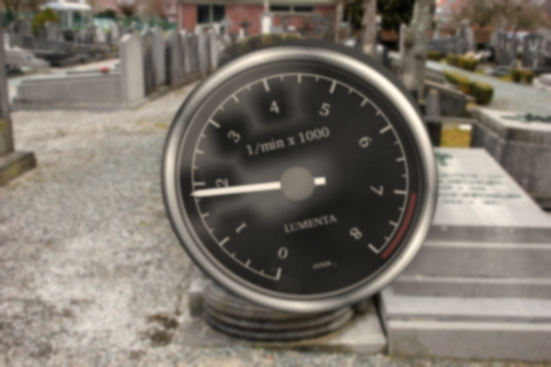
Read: 1875rpm
